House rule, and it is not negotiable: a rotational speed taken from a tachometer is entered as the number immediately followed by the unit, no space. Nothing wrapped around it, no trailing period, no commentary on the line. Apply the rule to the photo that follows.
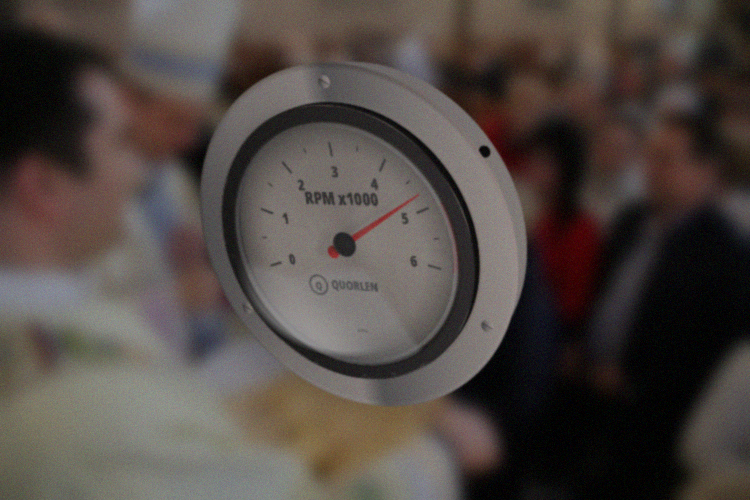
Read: 4750rpm
